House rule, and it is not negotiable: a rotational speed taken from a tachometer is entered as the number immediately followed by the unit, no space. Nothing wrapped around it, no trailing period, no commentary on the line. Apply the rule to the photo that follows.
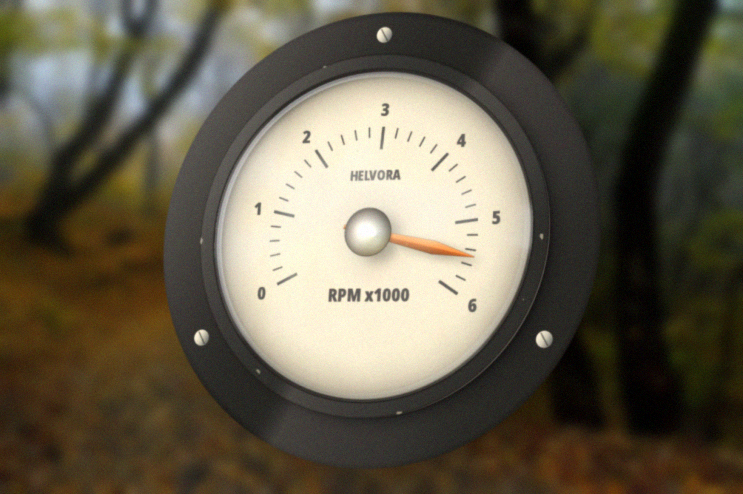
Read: 5500rpm
